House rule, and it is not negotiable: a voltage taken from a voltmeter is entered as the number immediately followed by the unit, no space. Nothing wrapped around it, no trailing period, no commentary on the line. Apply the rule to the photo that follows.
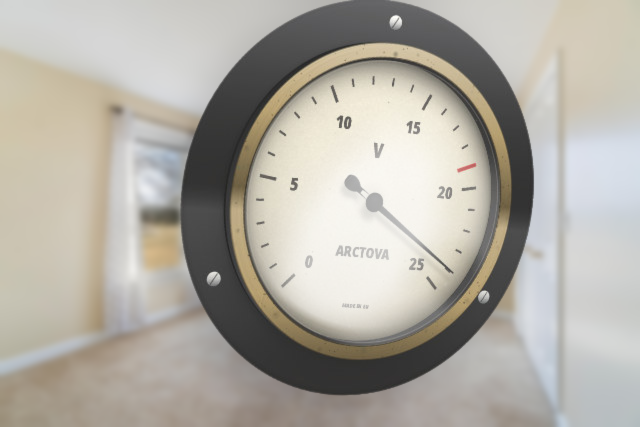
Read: 24V
